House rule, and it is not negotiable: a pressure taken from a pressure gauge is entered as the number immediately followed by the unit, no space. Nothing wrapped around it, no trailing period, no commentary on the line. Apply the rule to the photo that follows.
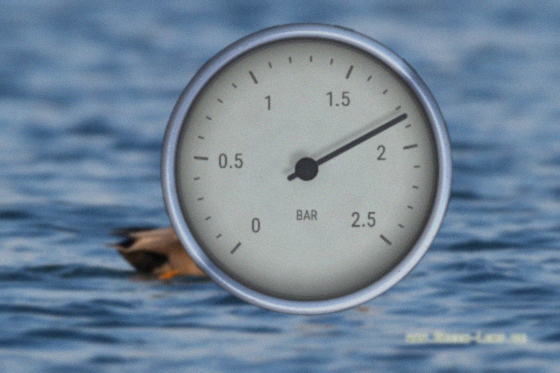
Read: 1.85bar
